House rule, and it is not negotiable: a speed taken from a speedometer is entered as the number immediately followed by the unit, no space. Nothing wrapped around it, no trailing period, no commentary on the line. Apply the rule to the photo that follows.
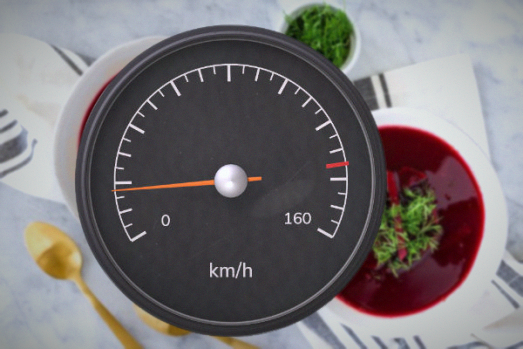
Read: 17.5km/h
